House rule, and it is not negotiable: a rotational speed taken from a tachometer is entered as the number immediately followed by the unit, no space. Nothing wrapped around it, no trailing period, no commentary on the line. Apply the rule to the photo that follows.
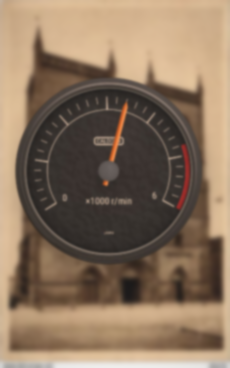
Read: 3400rpm
